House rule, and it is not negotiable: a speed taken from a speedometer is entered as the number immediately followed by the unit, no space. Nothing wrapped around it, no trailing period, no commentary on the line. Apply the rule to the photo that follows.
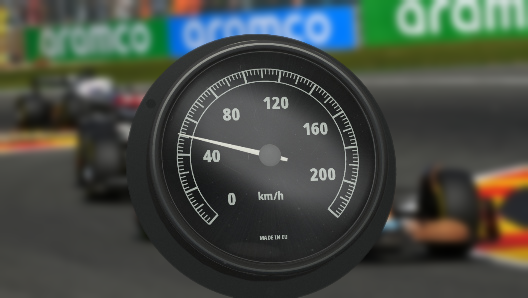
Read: 50km/h
